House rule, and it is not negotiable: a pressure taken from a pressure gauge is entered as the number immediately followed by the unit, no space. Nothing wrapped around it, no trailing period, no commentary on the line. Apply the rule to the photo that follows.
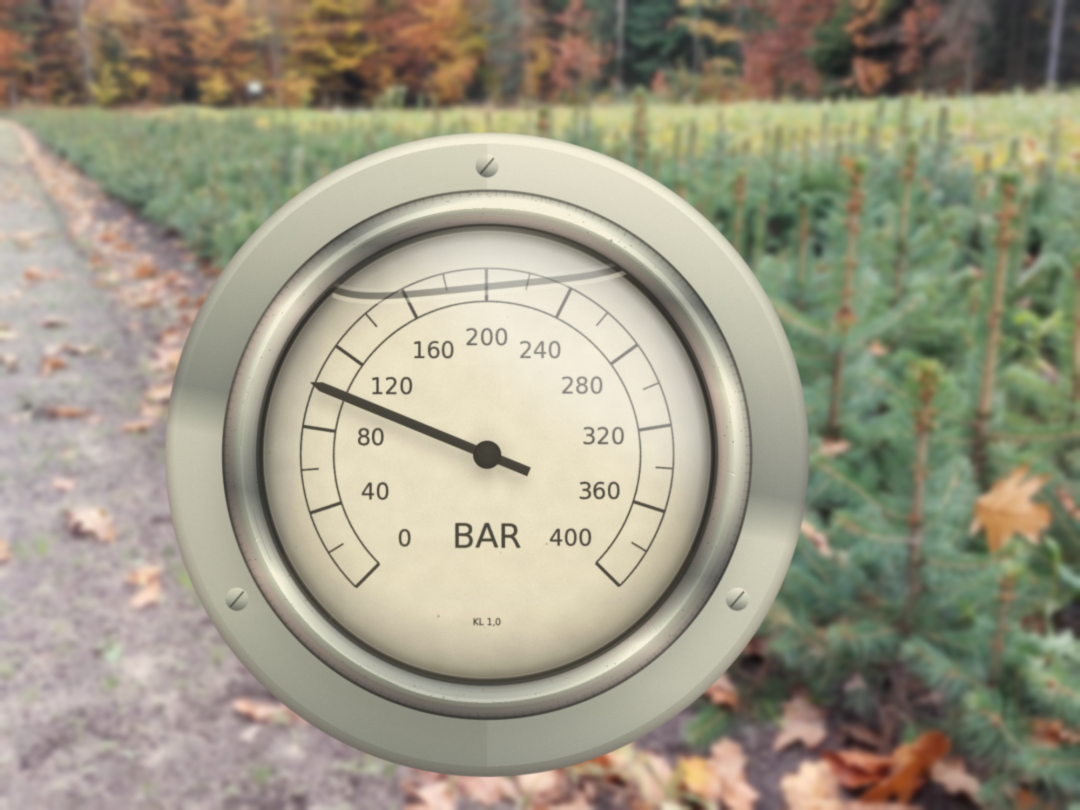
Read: 100bar
